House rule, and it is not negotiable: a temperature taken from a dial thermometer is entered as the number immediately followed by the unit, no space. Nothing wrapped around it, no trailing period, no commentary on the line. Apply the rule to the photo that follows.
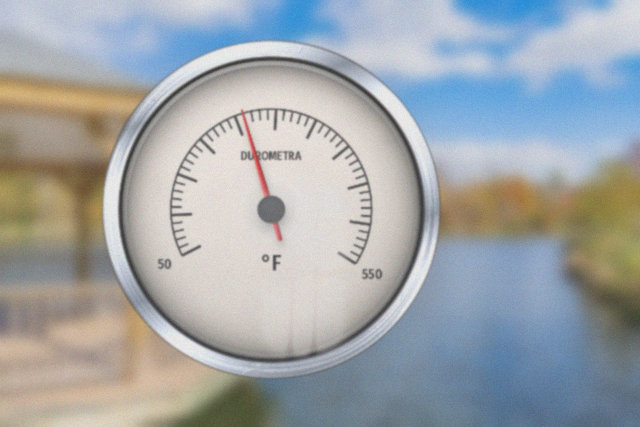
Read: 260°F
